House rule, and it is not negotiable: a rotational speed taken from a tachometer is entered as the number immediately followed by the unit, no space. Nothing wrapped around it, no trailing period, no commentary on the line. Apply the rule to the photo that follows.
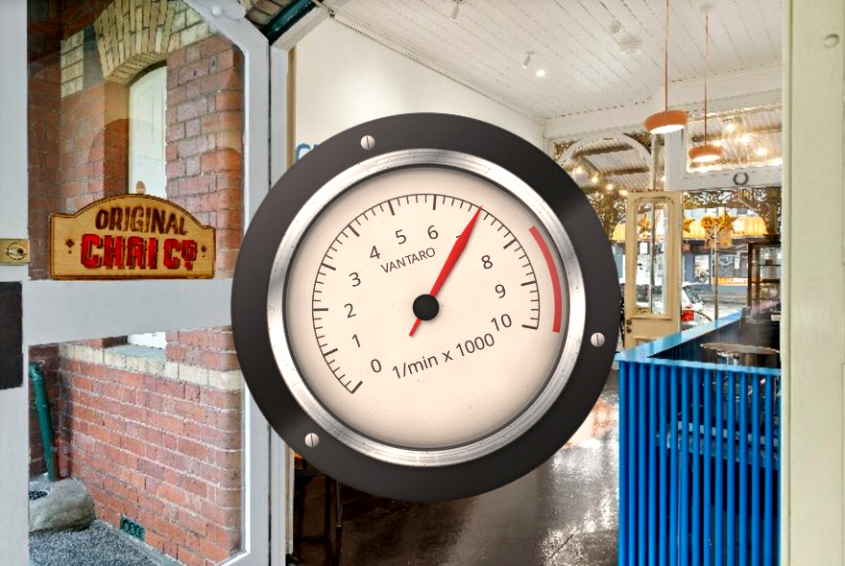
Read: 7000rpm
